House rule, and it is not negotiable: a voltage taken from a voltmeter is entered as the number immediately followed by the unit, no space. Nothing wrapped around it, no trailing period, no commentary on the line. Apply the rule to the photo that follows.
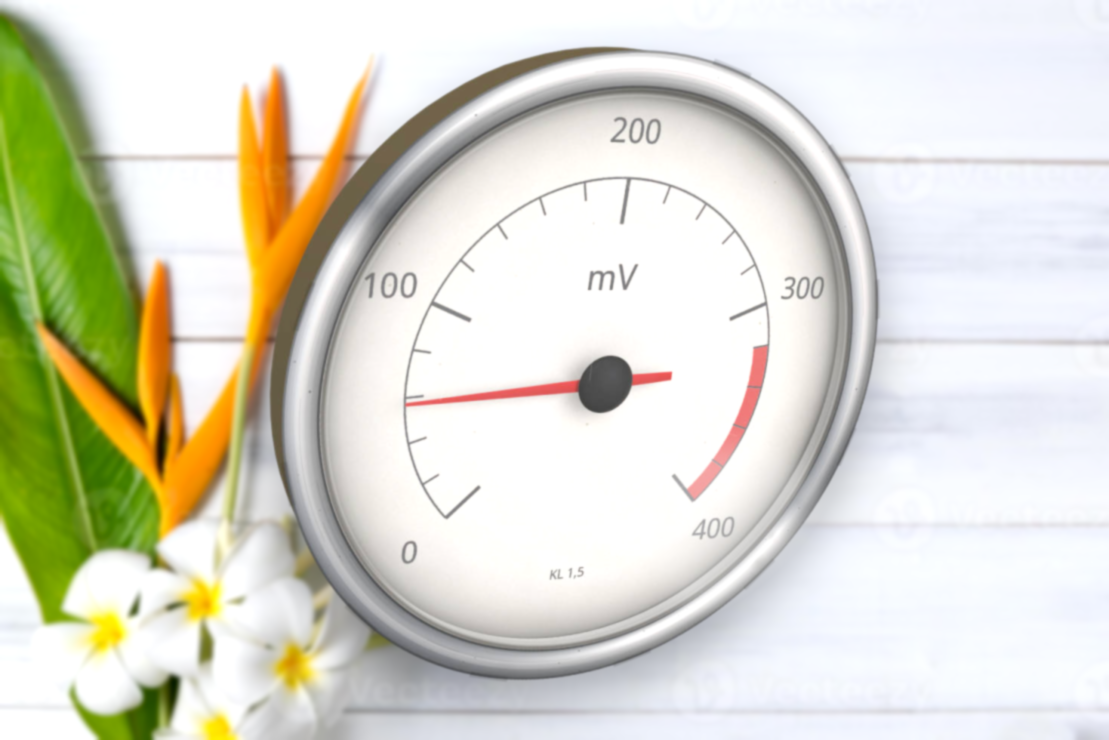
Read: 60mV
